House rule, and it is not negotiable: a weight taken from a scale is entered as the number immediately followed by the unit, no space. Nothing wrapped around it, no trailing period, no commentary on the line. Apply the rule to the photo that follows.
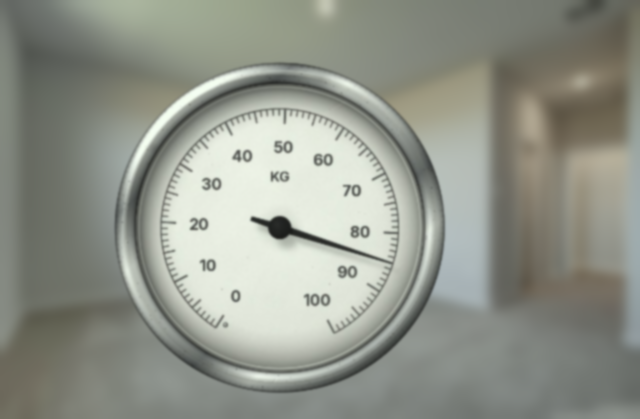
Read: 85kg
